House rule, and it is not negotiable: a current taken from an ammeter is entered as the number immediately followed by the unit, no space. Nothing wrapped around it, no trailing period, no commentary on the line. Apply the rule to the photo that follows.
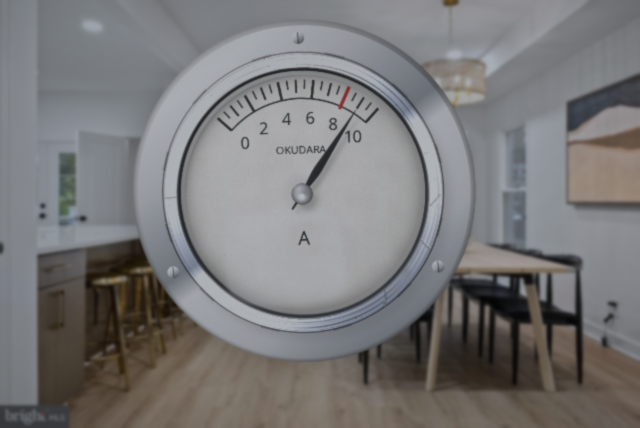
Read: 9A
